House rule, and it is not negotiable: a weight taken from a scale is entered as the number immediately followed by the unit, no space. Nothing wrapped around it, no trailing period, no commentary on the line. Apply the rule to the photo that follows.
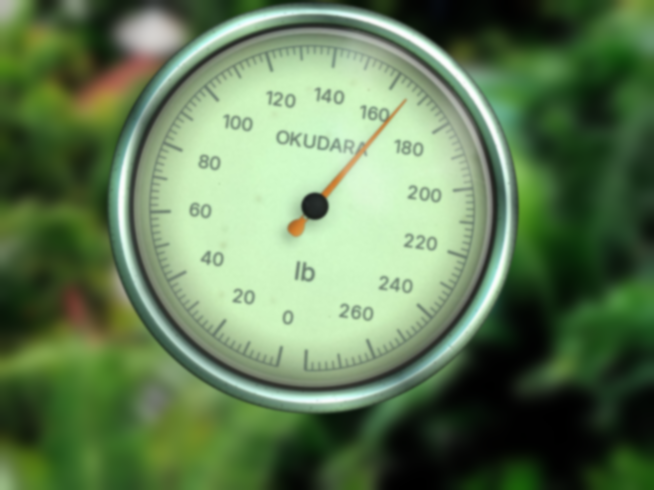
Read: 166lb
